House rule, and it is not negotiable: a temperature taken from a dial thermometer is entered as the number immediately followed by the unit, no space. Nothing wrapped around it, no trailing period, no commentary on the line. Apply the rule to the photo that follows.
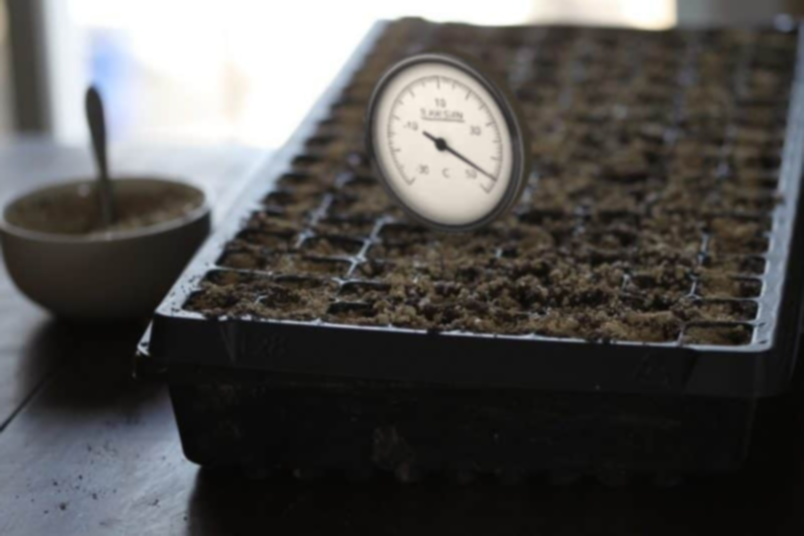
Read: 45°C
